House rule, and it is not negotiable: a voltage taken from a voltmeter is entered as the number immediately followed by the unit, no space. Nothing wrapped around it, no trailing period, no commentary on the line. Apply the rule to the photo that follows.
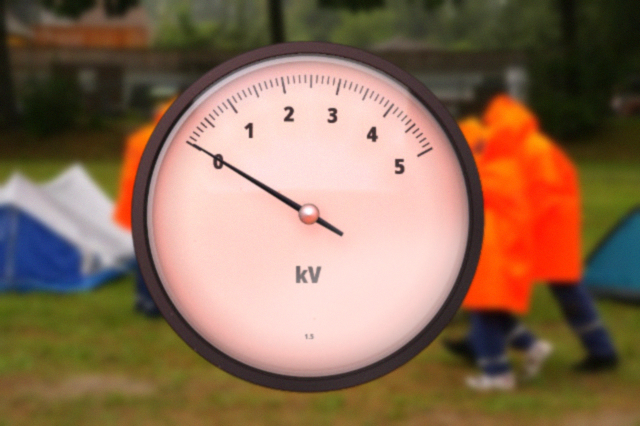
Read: 0kV
